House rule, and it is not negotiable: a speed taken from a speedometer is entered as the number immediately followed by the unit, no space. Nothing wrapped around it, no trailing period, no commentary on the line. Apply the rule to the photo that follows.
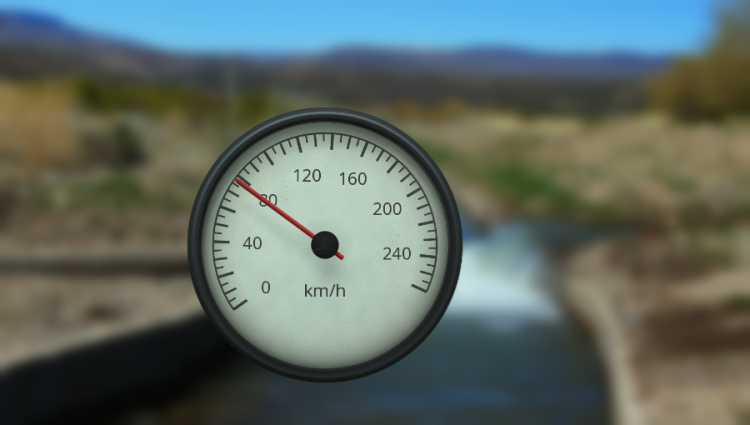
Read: 77.5km/h
